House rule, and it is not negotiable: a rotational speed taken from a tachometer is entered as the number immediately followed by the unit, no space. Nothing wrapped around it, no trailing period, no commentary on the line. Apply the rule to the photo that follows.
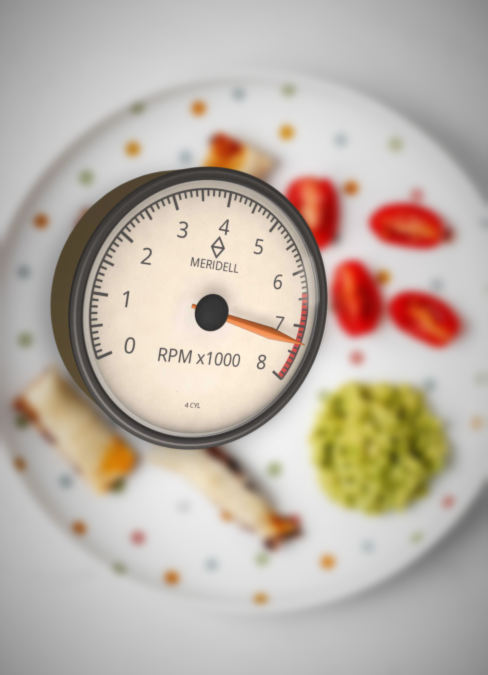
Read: 7300rpm
